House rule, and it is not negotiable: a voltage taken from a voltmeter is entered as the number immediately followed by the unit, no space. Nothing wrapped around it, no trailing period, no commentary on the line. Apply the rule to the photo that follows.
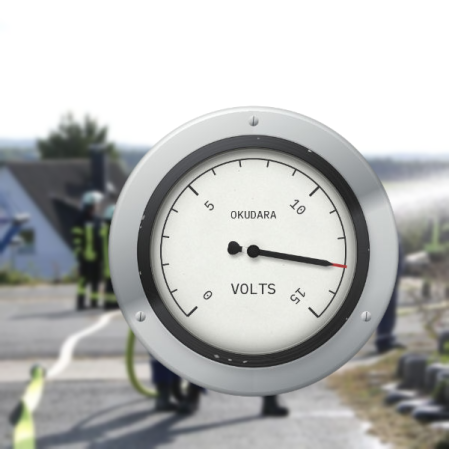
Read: 13V
